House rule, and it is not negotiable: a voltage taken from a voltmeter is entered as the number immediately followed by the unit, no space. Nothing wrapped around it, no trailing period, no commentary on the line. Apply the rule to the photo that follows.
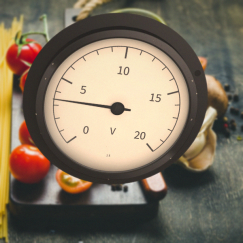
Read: 3.5V
